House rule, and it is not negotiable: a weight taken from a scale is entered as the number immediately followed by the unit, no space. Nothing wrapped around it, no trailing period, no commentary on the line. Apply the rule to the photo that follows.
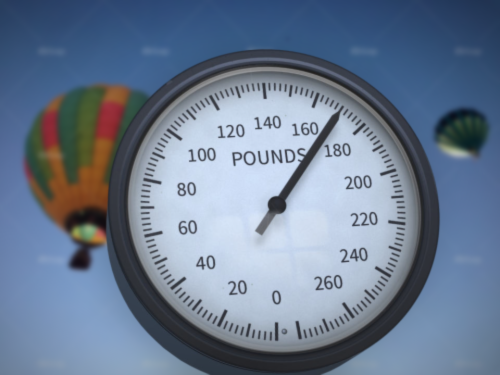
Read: 170lb
